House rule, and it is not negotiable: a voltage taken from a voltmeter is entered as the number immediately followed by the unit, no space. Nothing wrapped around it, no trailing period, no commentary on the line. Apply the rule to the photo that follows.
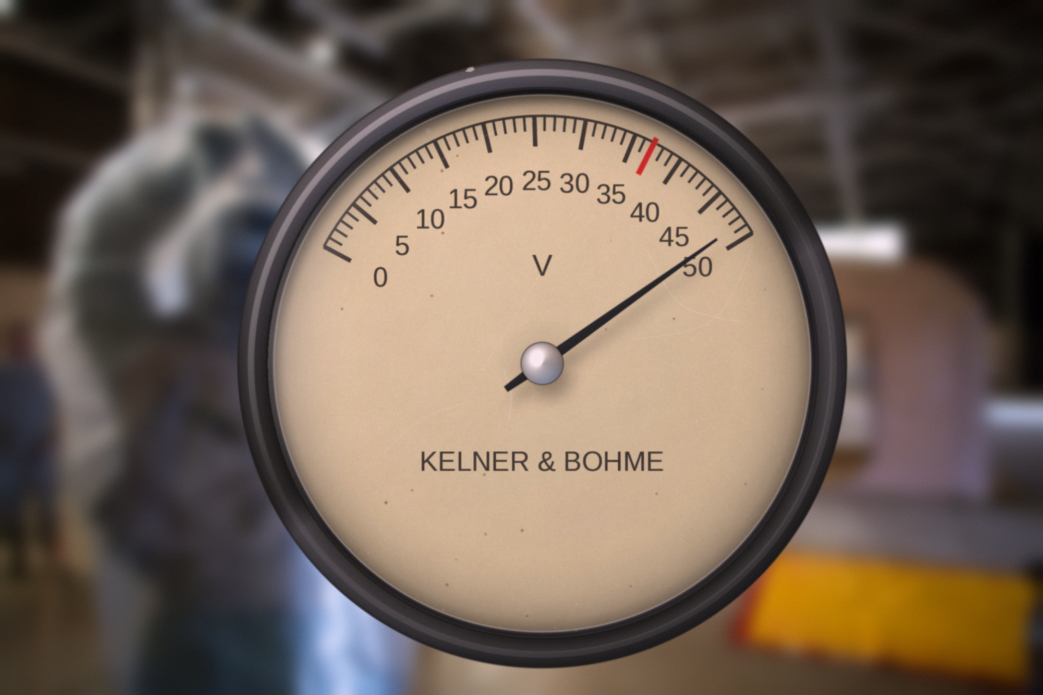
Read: 48.5V
